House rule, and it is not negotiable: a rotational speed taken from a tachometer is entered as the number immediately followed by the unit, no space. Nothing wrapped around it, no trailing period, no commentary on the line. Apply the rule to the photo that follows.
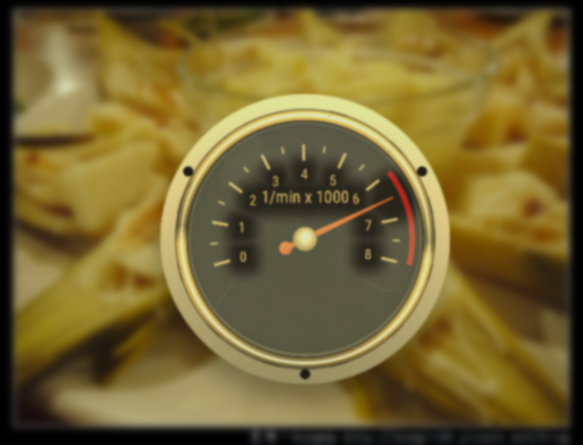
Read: 6500rpm
